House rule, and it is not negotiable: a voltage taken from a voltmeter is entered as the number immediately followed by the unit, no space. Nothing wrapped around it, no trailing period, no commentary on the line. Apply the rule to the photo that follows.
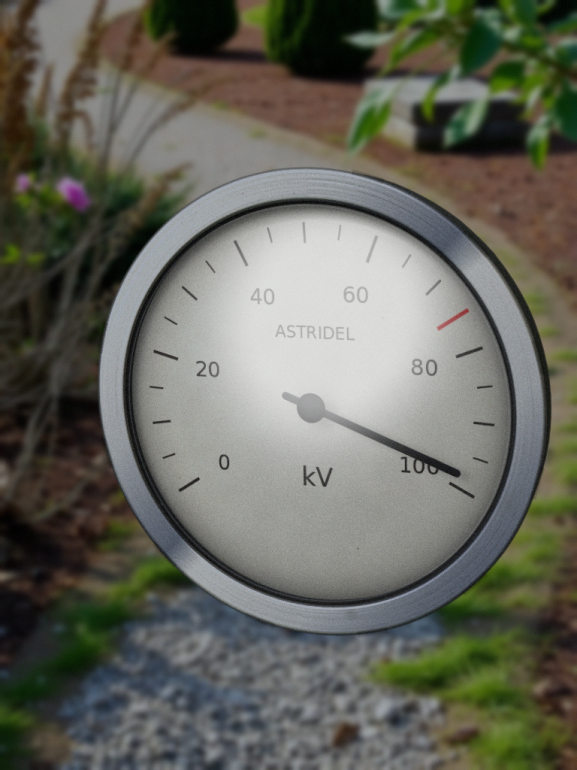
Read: 97.5kV
